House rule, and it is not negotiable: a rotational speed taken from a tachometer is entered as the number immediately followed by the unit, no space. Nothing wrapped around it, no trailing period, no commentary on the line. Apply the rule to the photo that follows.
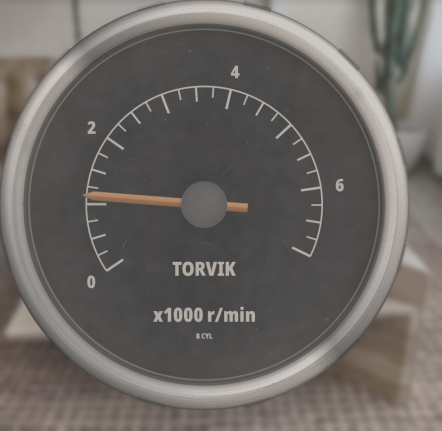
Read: 1125rpm
